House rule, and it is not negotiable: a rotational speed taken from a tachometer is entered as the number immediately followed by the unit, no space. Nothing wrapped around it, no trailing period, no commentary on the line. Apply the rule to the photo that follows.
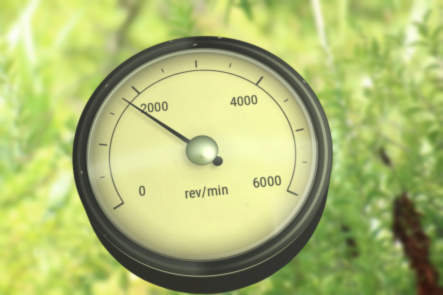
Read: 1750rpm
